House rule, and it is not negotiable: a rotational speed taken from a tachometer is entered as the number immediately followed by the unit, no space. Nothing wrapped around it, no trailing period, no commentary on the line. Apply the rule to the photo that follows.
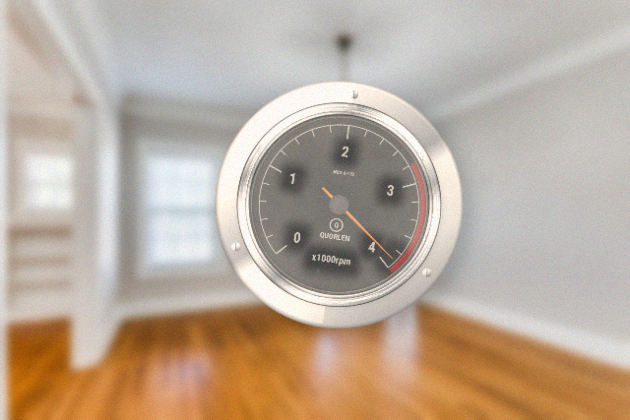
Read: 3900rpm
